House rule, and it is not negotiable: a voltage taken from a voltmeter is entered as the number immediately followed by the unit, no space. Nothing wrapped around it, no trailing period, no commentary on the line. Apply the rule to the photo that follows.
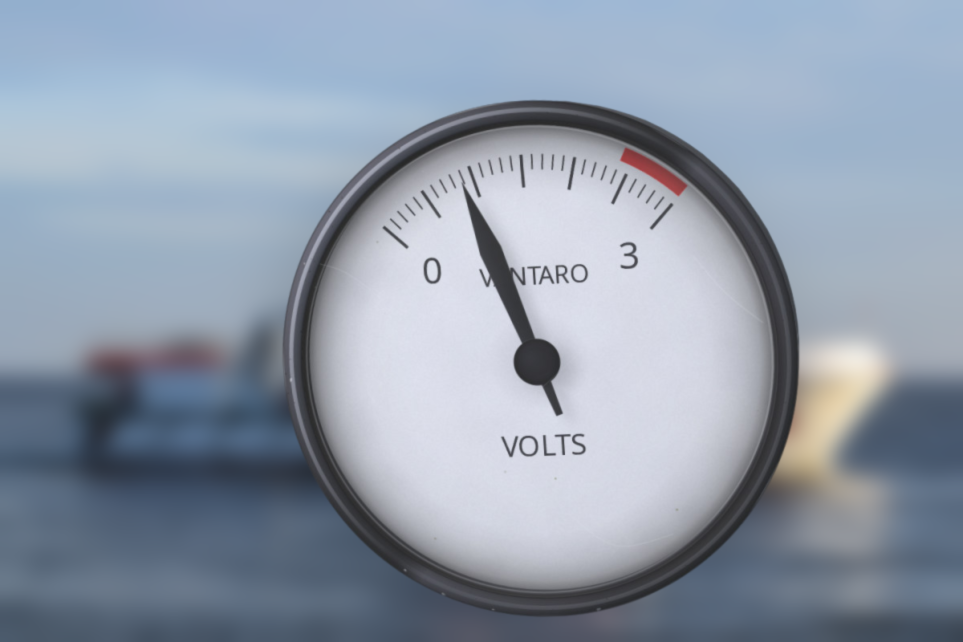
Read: 0.9V
